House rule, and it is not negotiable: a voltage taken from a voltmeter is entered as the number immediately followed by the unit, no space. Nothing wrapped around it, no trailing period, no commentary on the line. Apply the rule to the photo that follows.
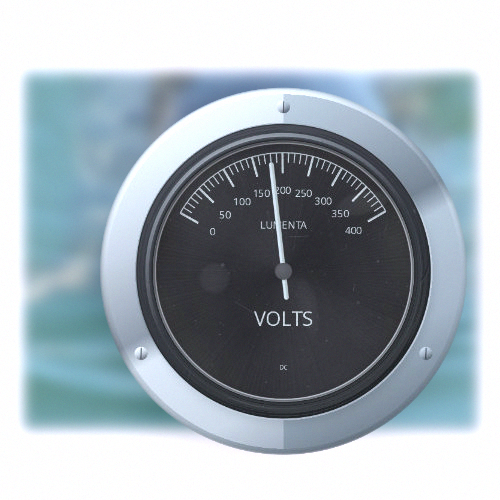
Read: 180V
